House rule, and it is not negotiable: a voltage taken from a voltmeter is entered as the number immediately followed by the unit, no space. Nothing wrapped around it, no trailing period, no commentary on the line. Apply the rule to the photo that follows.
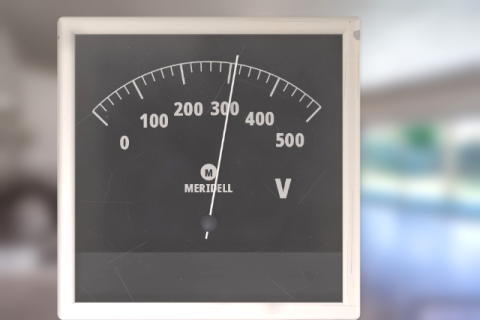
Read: 310V
